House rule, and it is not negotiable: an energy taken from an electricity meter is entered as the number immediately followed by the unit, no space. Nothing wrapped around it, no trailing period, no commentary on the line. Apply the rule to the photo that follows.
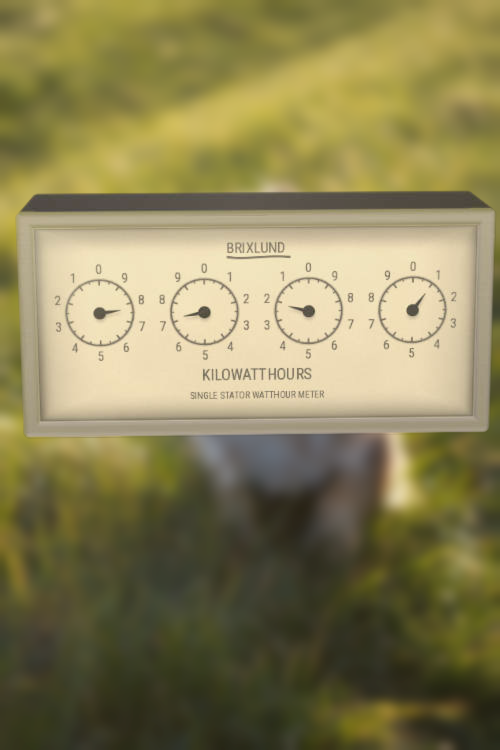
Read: 7721kWh
